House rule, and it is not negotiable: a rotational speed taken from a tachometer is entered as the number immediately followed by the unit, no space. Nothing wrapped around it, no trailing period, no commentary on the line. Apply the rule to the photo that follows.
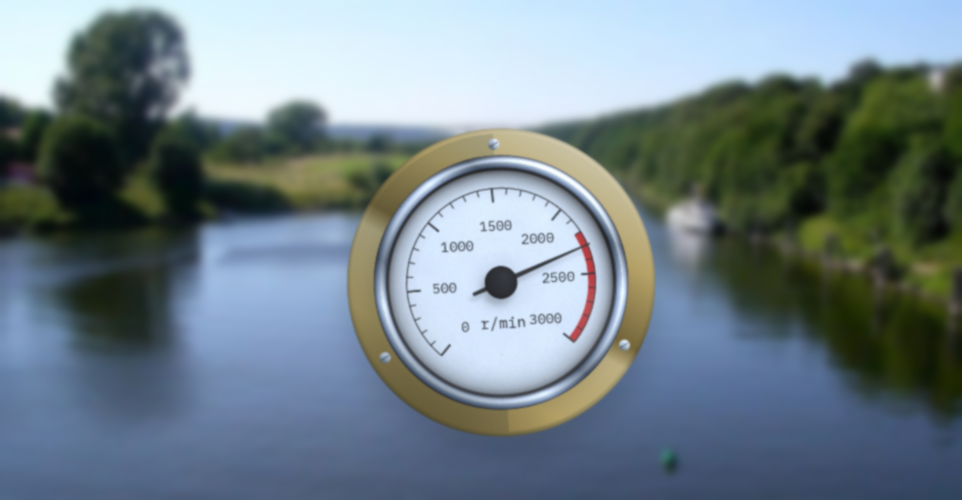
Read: 2300rpm
